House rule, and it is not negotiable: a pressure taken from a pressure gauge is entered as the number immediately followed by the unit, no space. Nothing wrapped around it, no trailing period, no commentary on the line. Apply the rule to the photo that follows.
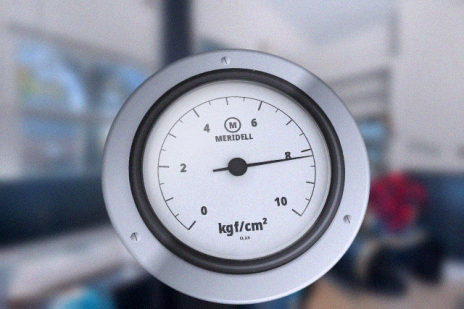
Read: 8.25kg/cm²
